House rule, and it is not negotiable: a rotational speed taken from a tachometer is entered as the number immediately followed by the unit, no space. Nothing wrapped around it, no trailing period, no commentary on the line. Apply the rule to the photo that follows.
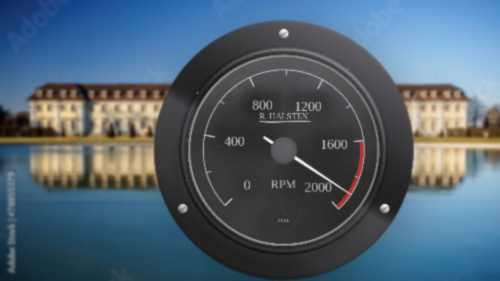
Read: 1900rpm
